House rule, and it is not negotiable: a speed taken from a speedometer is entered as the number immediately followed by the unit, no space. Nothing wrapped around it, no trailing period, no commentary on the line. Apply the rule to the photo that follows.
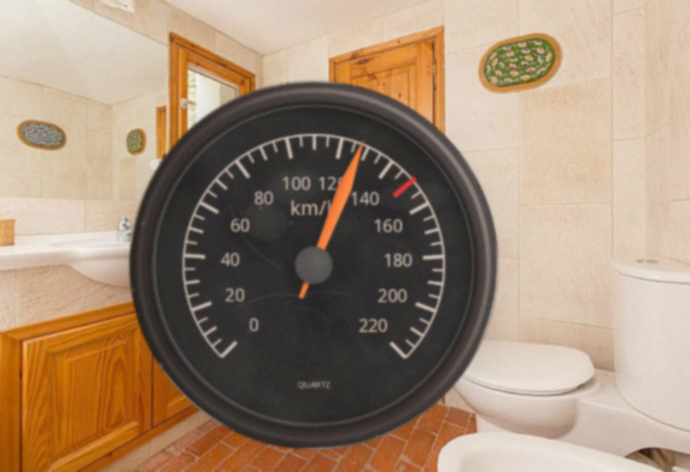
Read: 127.5km/h
